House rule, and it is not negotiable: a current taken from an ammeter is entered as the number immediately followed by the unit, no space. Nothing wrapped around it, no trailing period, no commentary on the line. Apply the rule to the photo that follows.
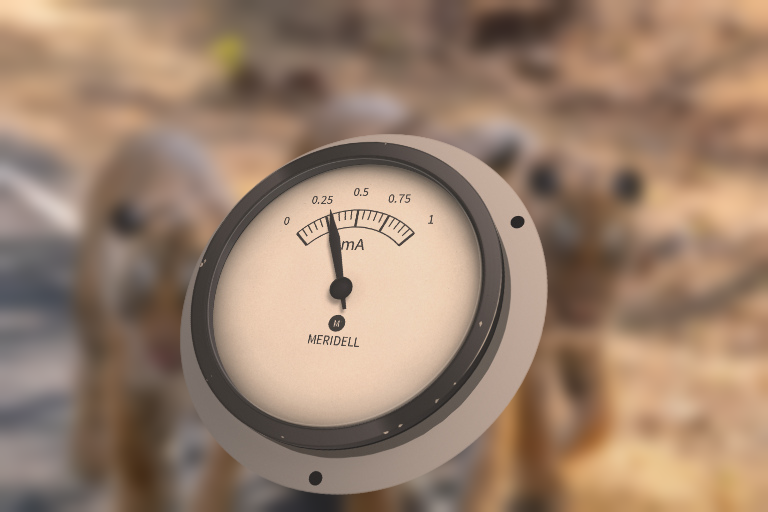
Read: 0.3mA
